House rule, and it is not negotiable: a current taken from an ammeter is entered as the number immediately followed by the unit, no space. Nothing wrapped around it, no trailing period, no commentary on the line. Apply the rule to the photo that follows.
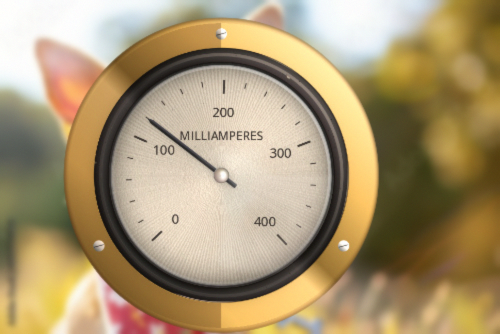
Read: 120mA
